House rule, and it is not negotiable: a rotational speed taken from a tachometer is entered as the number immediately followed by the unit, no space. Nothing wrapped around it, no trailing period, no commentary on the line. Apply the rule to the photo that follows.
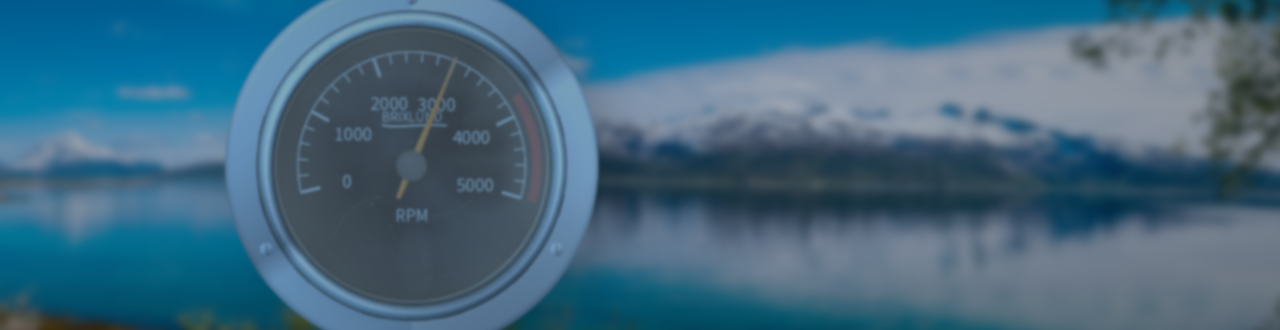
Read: 3000rpm
